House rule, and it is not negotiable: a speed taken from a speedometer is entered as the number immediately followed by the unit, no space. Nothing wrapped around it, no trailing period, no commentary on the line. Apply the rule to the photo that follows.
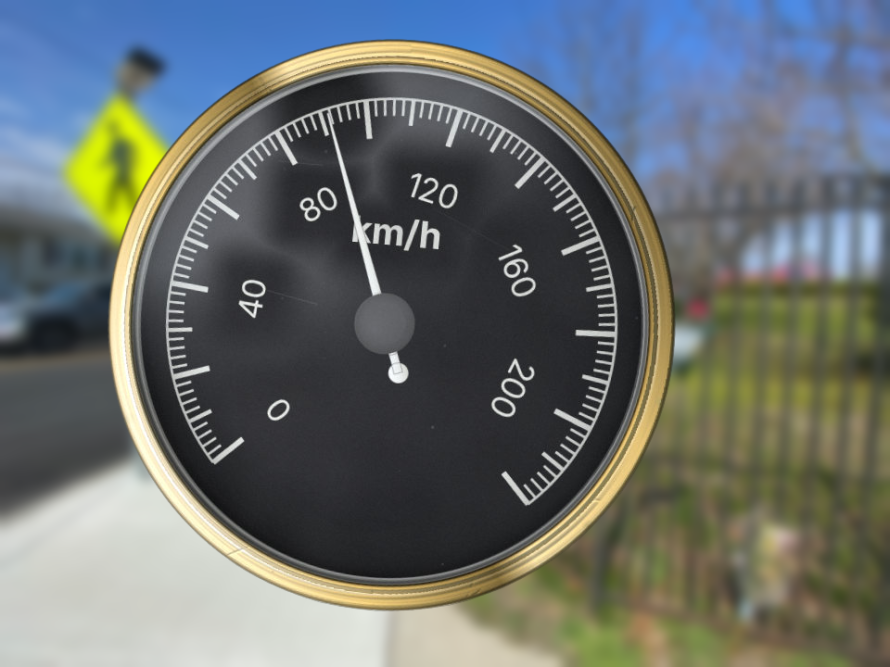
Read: 92km/h
